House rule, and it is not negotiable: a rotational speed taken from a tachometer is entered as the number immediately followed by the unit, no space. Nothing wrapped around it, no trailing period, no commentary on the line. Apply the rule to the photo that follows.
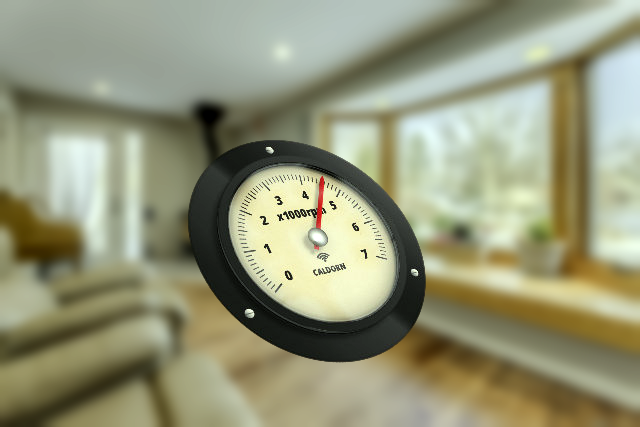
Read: 4500rpm
